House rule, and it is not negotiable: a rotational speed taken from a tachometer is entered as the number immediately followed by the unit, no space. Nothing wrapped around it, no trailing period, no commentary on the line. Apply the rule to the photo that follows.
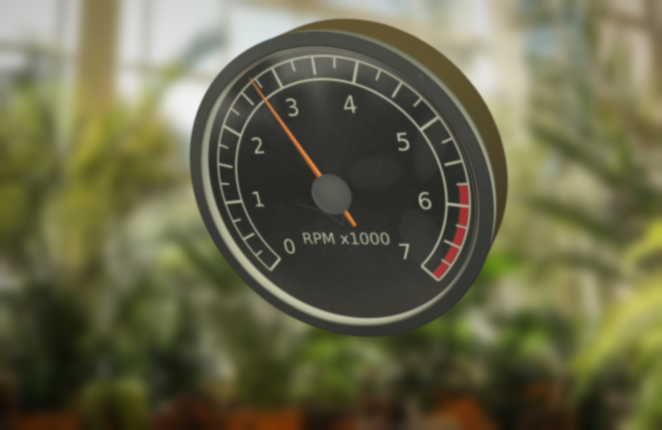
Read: 2750rpm
